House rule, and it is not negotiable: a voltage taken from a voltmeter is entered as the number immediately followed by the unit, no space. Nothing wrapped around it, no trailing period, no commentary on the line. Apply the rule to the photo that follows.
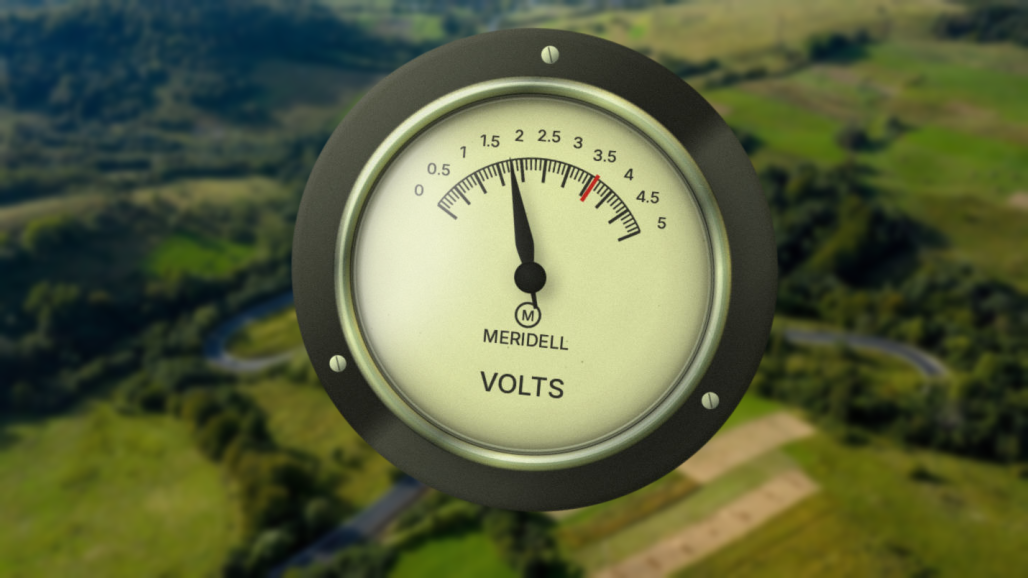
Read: 1.8V
